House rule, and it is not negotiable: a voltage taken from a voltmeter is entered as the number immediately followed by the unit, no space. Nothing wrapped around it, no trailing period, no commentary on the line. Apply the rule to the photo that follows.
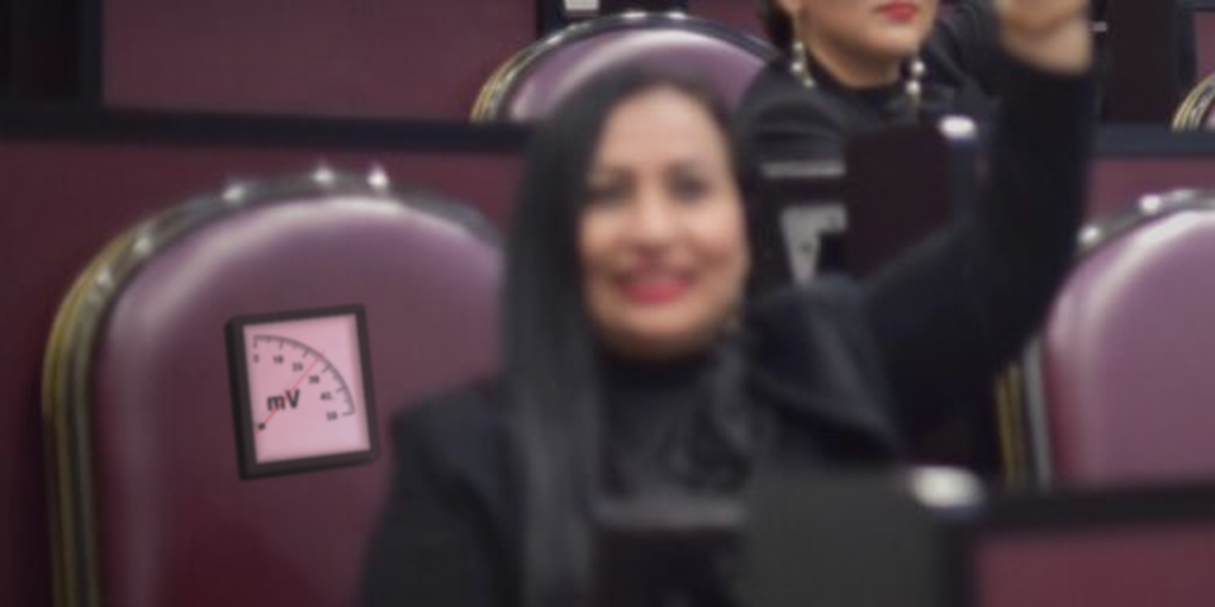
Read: 25mV
